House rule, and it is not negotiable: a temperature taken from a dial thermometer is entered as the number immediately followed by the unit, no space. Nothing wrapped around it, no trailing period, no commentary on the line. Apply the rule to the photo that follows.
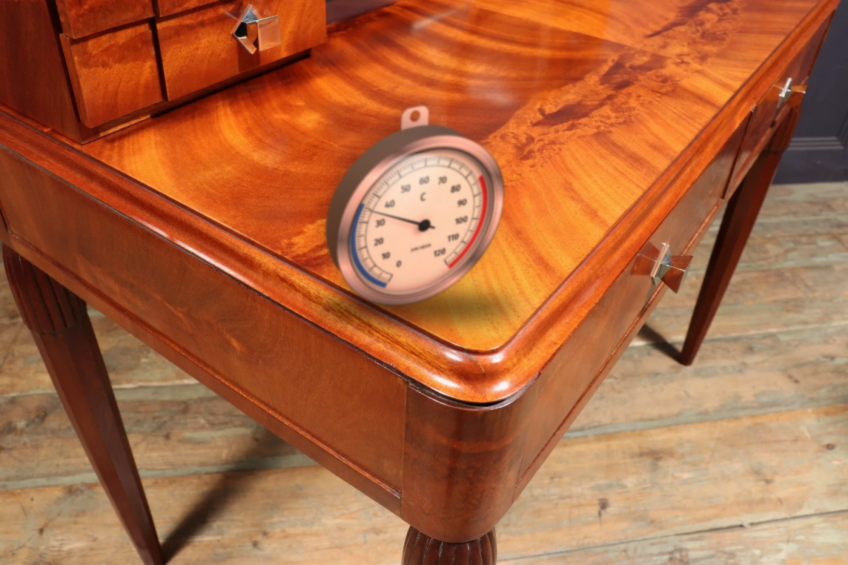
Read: 35°C
